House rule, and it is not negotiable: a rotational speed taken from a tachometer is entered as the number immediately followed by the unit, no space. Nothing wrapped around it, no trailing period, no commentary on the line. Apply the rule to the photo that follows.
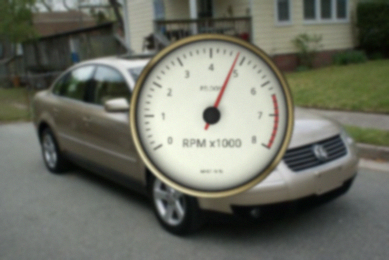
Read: 4800rpm
